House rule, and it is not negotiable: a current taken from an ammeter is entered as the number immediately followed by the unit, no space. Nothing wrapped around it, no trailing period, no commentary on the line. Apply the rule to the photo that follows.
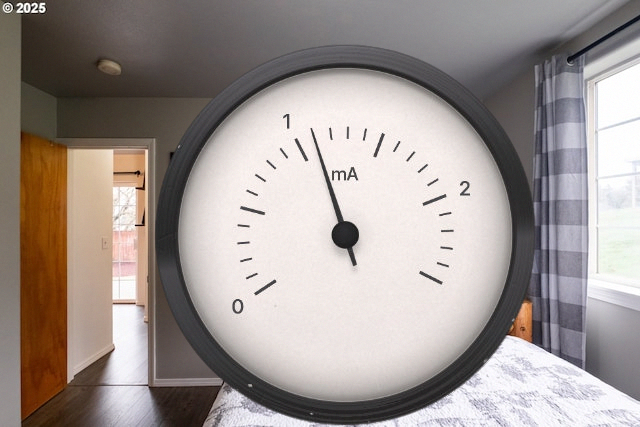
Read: 1.1mA
